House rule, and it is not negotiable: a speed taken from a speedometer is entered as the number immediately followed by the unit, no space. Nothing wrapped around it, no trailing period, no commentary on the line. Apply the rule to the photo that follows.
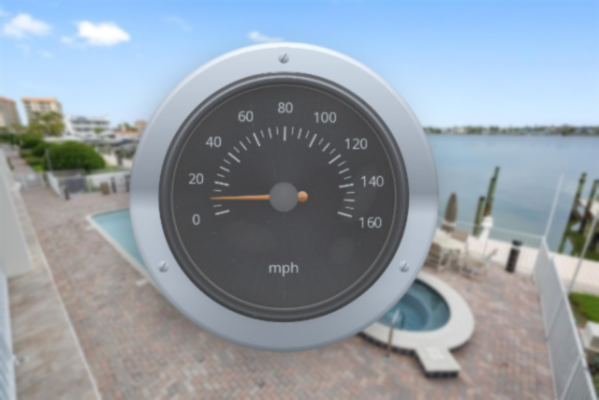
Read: 10mph
